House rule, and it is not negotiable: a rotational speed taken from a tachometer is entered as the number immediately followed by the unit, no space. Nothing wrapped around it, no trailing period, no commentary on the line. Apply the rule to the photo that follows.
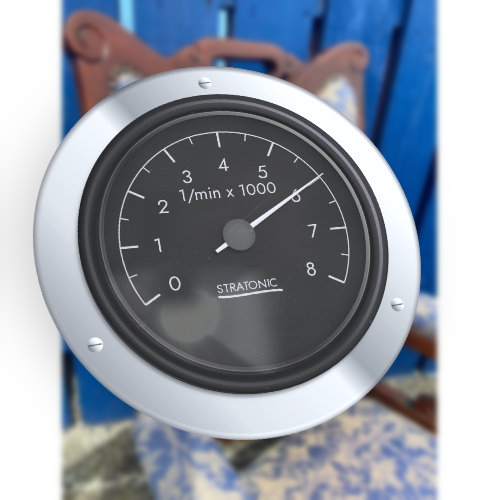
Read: 6000rpm
